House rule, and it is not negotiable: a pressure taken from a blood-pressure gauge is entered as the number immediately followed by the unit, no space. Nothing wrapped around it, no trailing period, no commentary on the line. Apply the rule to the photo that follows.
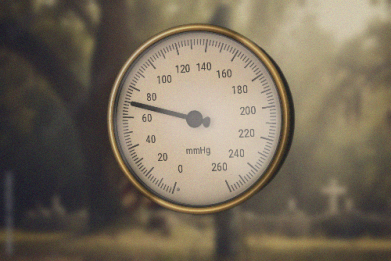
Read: 70mmHg
